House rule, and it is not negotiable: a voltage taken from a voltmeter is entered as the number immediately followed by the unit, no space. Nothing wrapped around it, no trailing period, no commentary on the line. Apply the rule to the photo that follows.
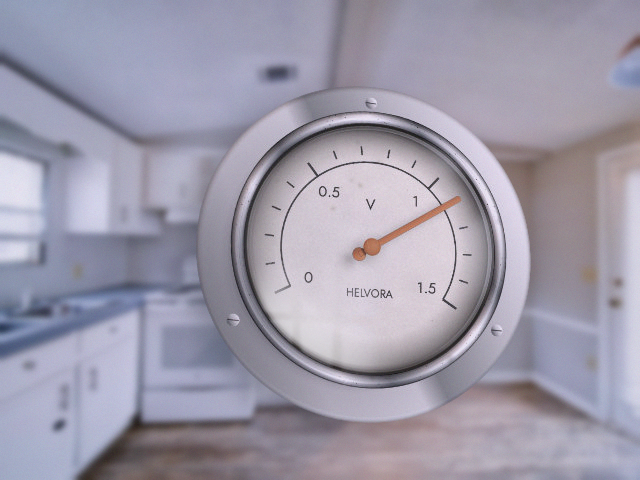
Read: 1.1V
